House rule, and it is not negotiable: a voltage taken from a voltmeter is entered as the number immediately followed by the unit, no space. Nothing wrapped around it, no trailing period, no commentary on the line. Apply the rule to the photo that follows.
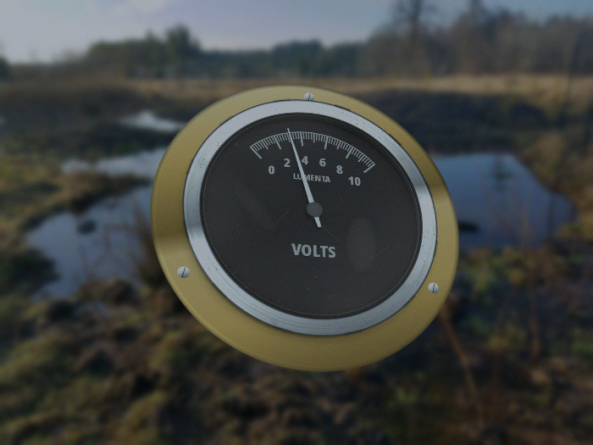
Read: 3V
